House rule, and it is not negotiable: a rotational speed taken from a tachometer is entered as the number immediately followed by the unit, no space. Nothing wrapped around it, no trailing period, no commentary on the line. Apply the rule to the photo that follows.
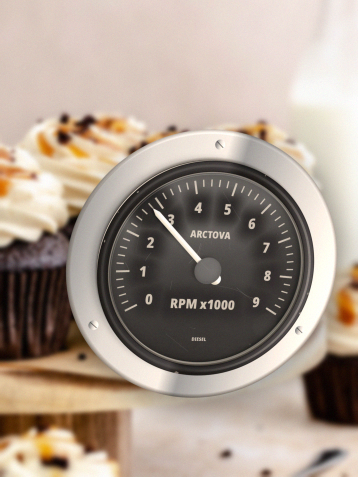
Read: 2800rpm
